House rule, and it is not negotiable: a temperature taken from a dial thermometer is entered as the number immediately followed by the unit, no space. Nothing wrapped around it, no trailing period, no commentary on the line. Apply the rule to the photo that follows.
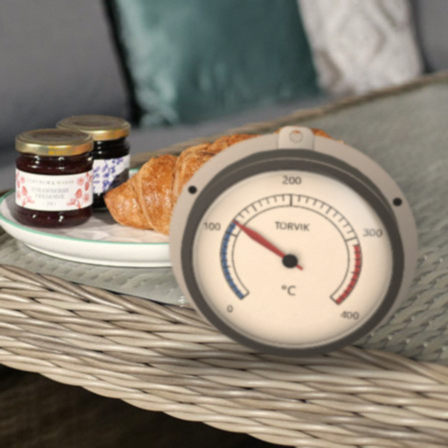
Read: 120°C
